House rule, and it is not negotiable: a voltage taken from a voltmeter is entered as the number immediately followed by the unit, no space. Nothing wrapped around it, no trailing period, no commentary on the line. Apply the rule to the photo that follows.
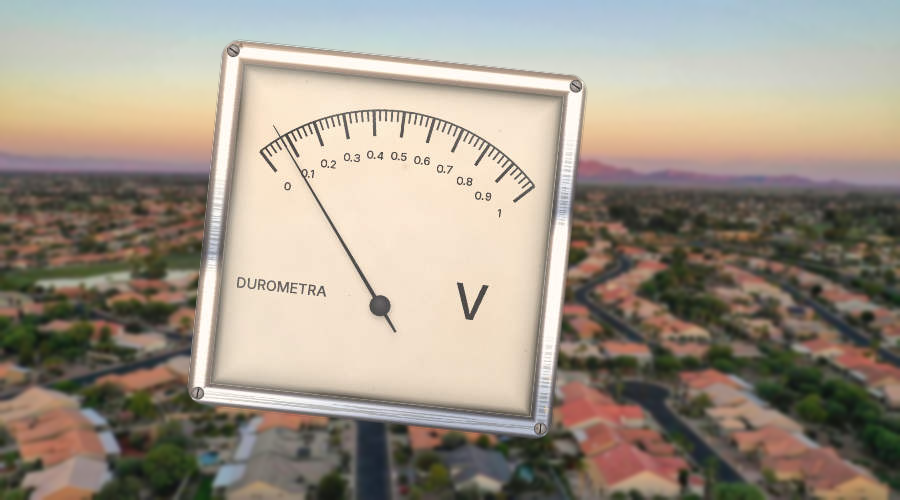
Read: 0.08V
